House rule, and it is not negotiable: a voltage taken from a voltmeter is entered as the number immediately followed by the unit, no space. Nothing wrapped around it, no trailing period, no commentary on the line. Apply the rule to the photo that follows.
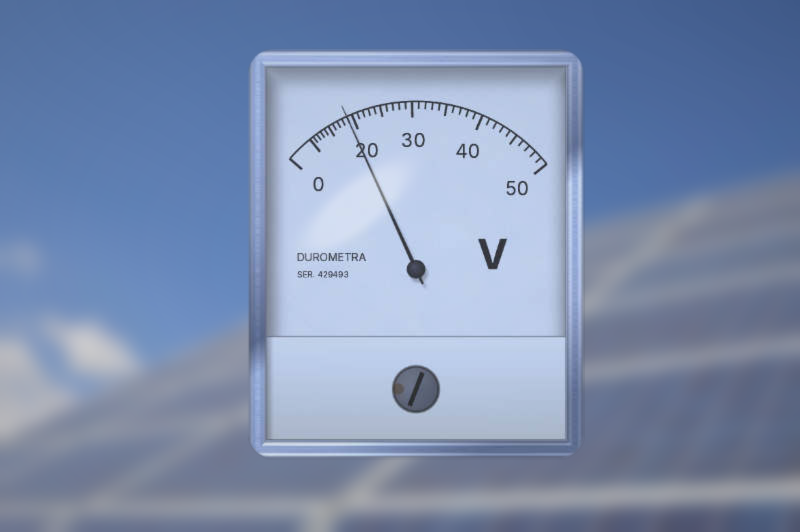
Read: 19V
